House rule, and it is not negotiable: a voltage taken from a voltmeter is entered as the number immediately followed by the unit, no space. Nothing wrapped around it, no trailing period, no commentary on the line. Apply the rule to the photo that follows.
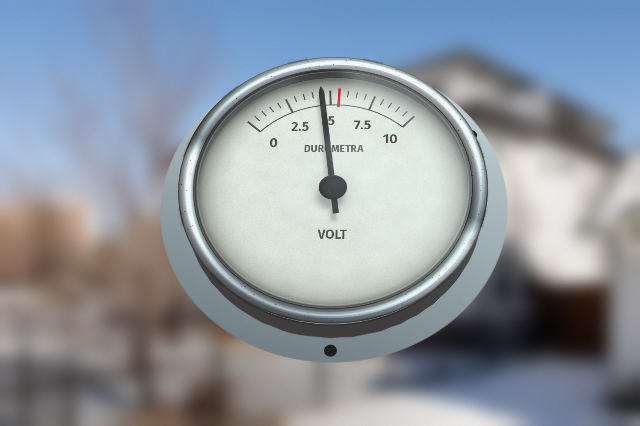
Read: 4.5V
